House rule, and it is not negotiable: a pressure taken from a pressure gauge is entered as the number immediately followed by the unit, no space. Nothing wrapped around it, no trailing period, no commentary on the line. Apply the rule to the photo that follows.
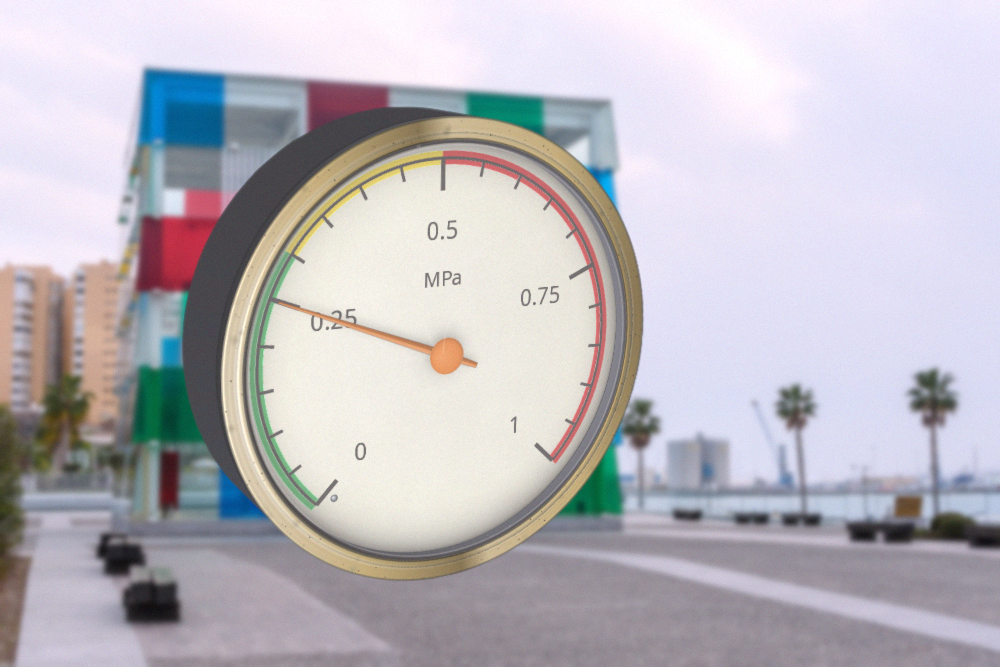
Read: 0.25MPa
